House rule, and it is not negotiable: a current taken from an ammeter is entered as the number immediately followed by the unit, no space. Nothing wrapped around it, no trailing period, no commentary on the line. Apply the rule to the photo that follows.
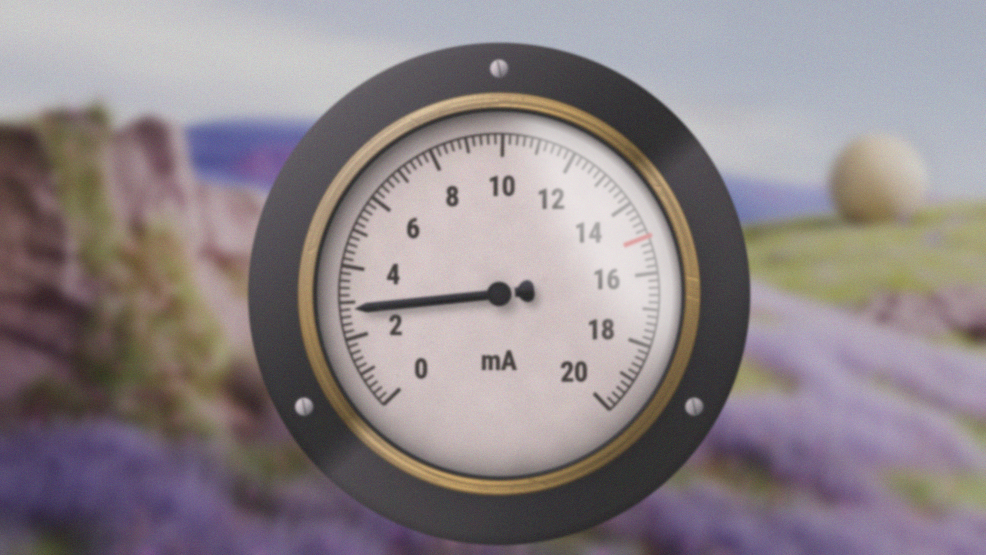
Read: 2.8mA
